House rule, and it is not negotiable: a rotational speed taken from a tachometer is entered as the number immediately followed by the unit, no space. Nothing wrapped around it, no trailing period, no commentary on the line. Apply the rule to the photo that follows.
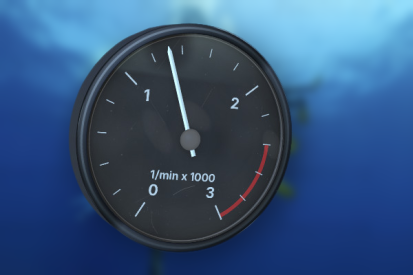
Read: 1300rpm
